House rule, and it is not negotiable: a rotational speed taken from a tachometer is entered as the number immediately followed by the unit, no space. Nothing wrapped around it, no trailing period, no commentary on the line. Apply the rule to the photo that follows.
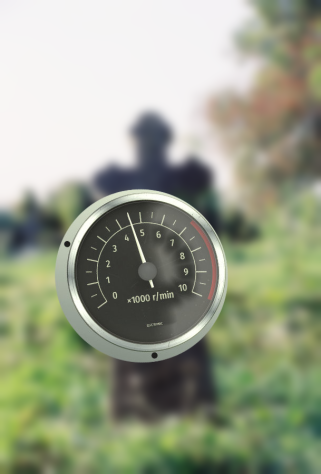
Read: 4500rpm
